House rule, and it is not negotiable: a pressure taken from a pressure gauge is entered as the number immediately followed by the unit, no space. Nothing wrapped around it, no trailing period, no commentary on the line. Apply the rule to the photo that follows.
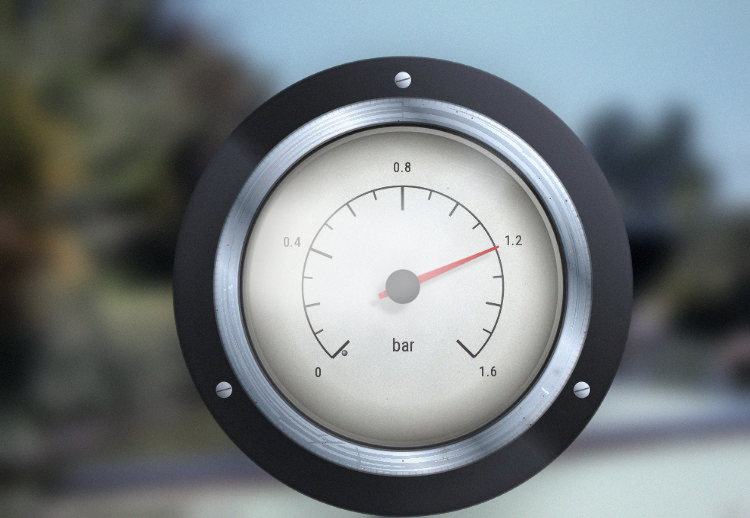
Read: 1.2bar
